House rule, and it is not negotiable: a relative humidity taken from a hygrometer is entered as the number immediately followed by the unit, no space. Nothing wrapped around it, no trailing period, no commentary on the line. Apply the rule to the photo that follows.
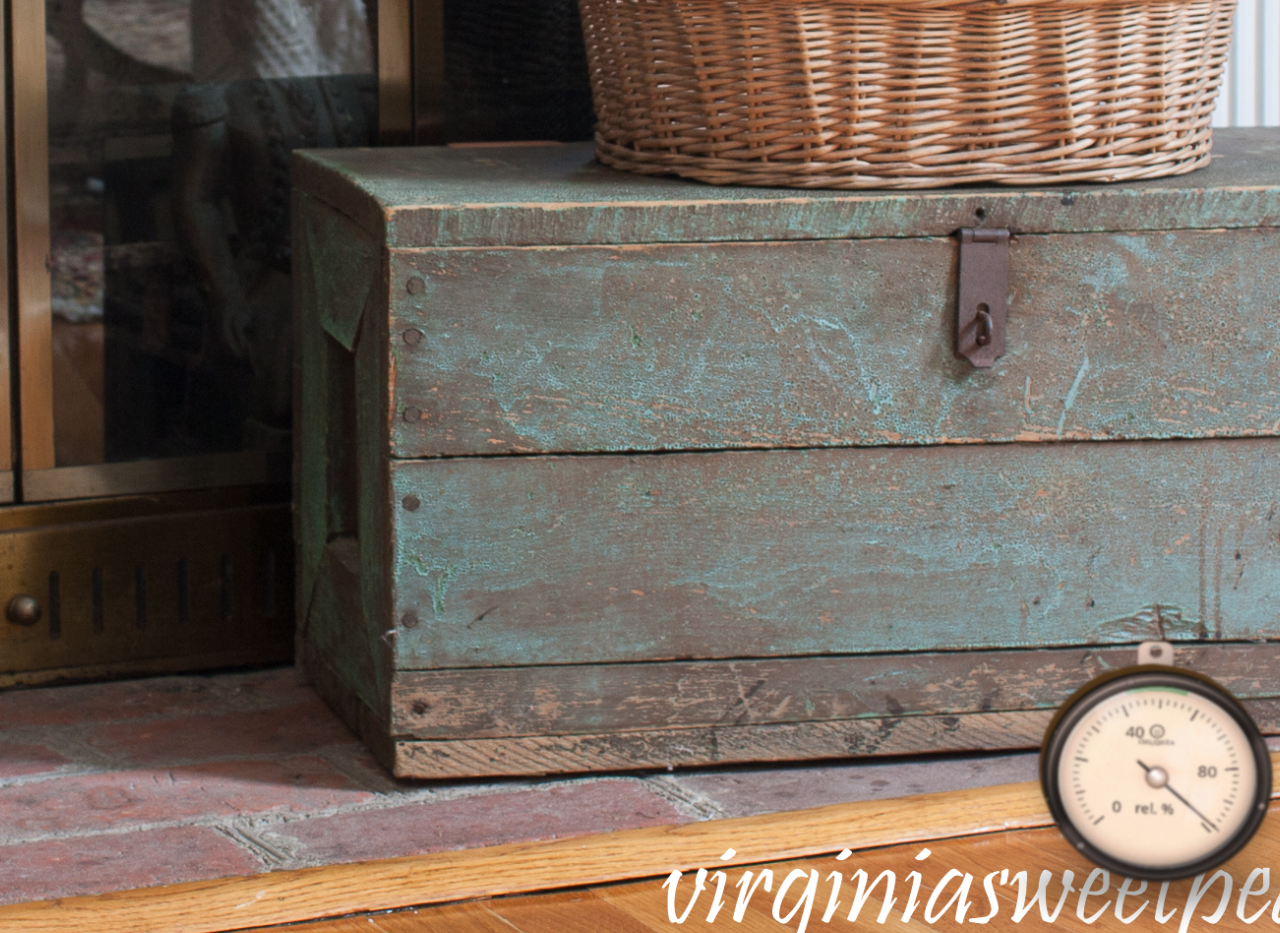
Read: 98%
